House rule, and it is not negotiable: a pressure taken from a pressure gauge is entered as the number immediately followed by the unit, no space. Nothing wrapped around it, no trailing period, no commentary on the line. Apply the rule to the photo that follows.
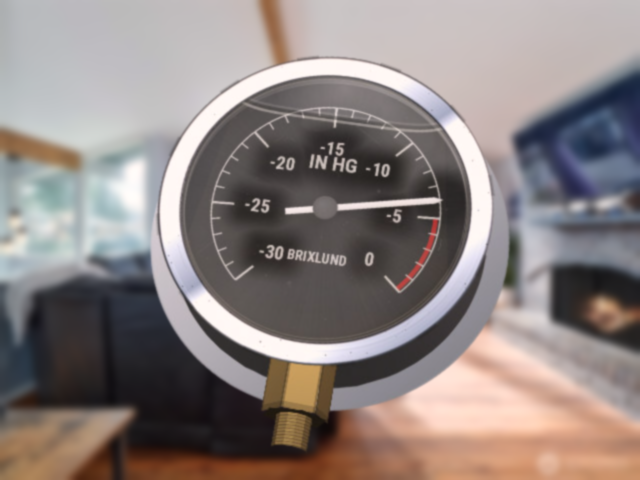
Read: -6inHg
